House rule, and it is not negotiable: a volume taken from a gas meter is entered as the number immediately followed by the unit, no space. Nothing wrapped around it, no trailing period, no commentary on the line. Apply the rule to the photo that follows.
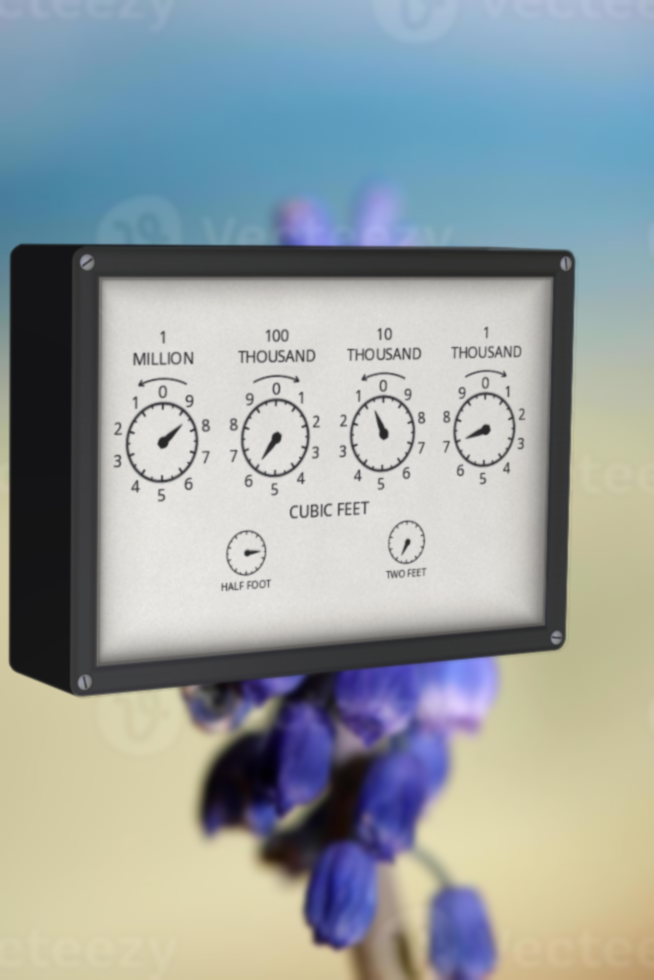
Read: 860700ft³
